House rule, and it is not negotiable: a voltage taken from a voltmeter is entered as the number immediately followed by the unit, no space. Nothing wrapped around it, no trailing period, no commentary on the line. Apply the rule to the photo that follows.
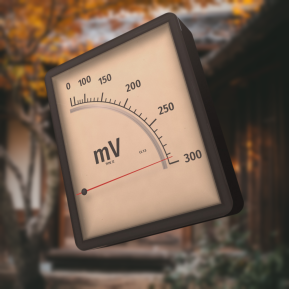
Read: 295mV
